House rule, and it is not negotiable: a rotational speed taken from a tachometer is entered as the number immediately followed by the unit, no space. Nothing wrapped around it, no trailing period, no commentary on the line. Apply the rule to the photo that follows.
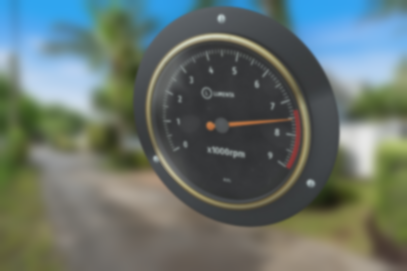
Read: 7500rpm
